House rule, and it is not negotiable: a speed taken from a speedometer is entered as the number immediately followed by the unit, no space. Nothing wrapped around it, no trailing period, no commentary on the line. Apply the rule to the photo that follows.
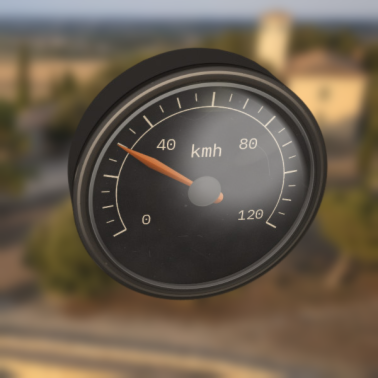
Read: 30km/h
